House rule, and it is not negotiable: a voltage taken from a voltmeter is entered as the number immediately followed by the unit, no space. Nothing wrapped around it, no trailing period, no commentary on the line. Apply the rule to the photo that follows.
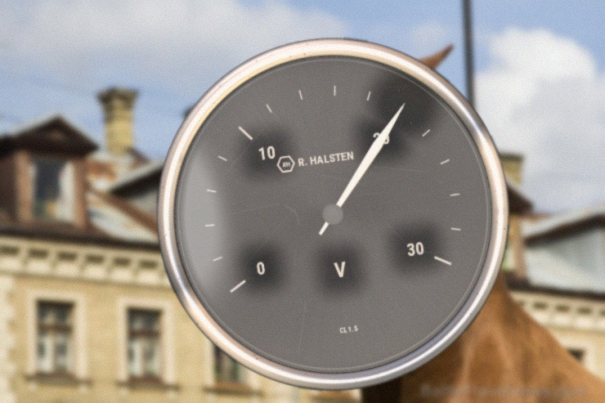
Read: 20V
